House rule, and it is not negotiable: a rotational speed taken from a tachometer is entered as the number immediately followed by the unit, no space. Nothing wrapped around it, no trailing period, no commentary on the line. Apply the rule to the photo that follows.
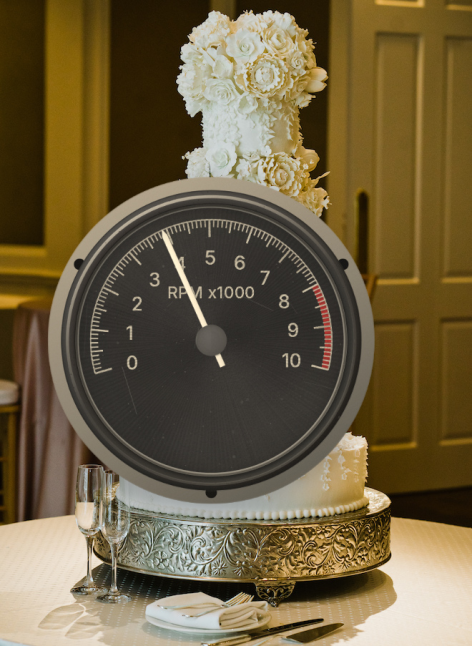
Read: 3900rpm
